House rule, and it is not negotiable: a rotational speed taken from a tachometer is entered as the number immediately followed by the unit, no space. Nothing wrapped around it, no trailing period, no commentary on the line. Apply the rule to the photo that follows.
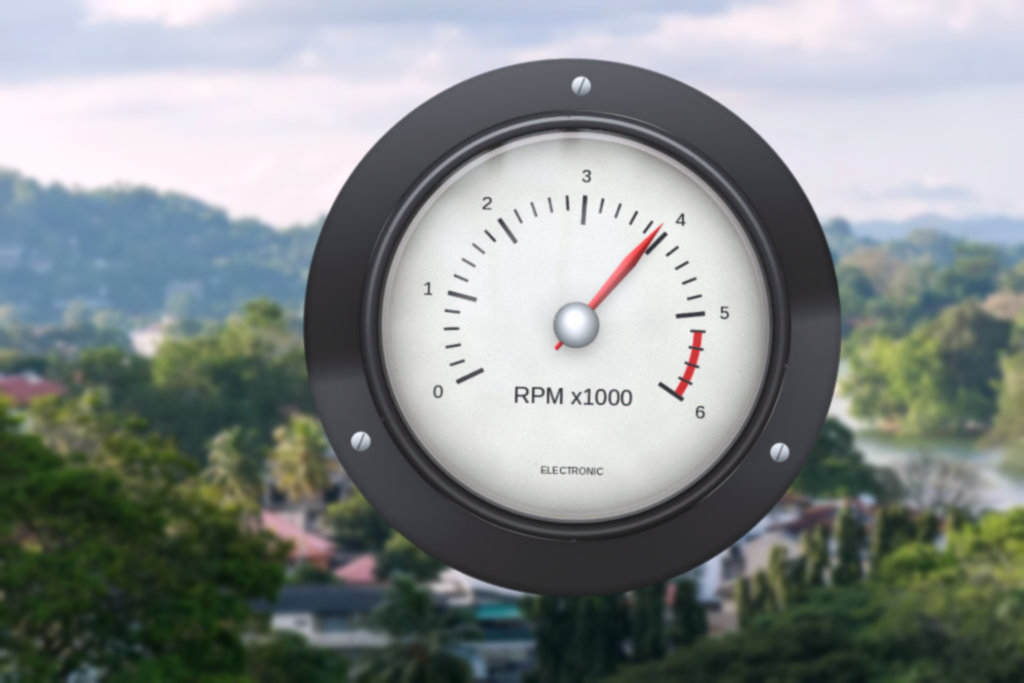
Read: 3900rpm
